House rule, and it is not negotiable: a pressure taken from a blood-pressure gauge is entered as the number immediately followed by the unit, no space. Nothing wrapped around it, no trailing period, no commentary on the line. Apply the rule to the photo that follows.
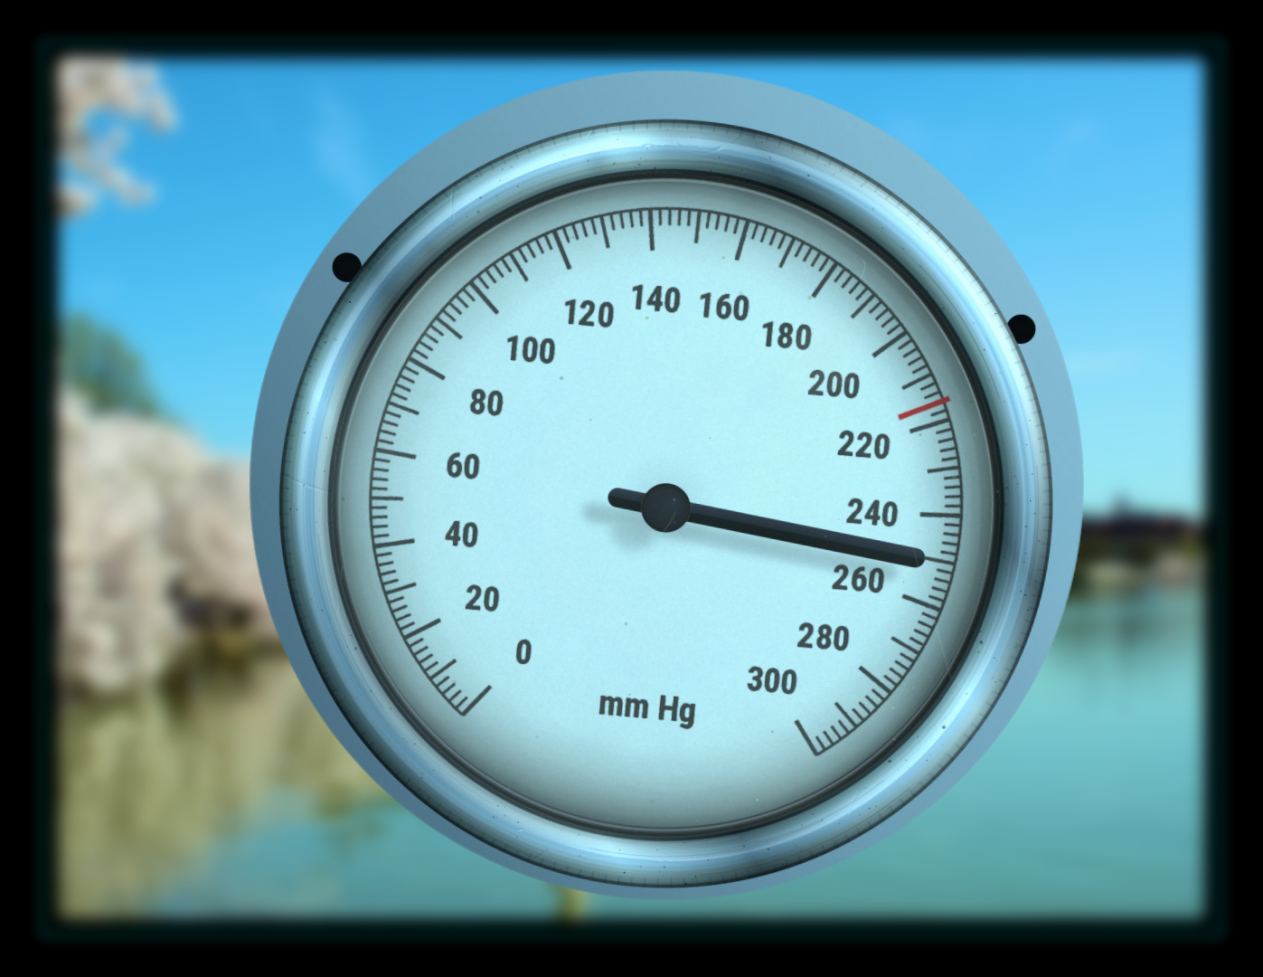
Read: 250mmHg
